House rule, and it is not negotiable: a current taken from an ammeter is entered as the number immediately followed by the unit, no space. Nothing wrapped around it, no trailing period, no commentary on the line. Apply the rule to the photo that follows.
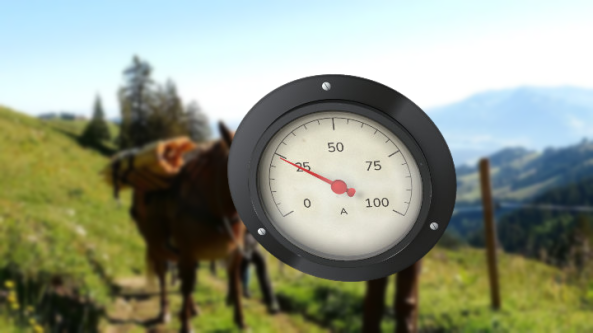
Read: 25A
